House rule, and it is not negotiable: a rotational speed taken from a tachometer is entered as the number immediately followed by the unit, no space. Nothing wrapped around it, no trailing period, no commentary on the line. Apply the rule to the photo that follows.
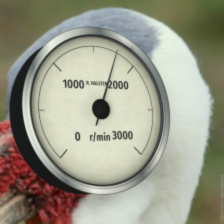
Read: 1750rpm
